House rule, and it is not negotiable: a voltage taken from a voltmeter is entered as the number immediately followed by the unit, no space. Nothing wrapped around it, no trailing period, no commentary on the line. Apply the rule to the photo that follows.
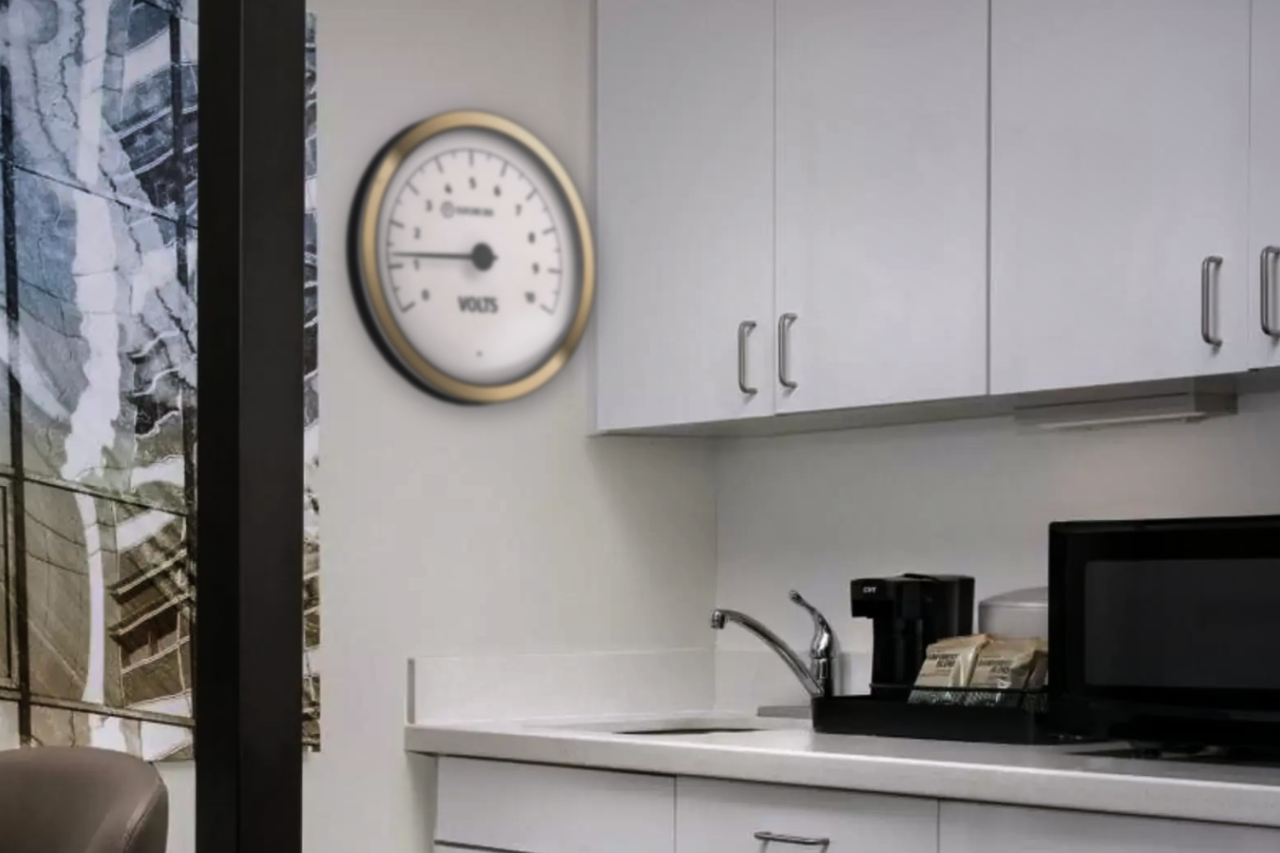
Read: 1.25V
